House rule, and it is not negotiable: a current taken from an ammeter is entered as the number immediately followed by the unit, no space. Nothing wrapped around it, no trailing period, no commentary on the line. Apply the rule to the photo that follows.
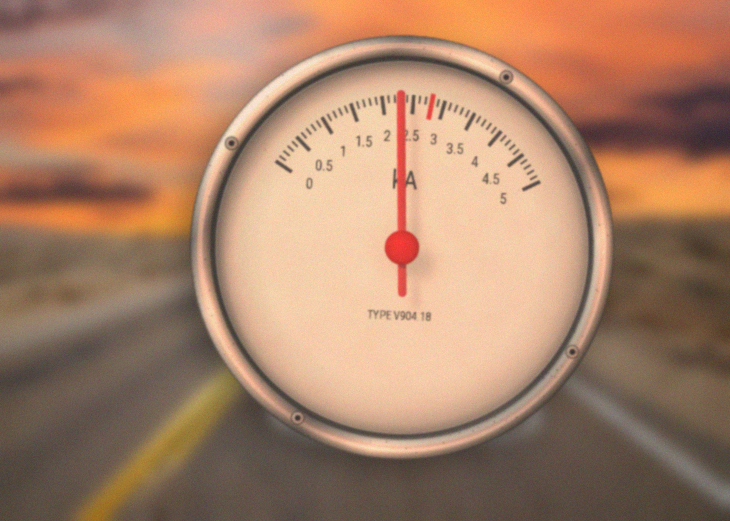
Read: 2.3kA
